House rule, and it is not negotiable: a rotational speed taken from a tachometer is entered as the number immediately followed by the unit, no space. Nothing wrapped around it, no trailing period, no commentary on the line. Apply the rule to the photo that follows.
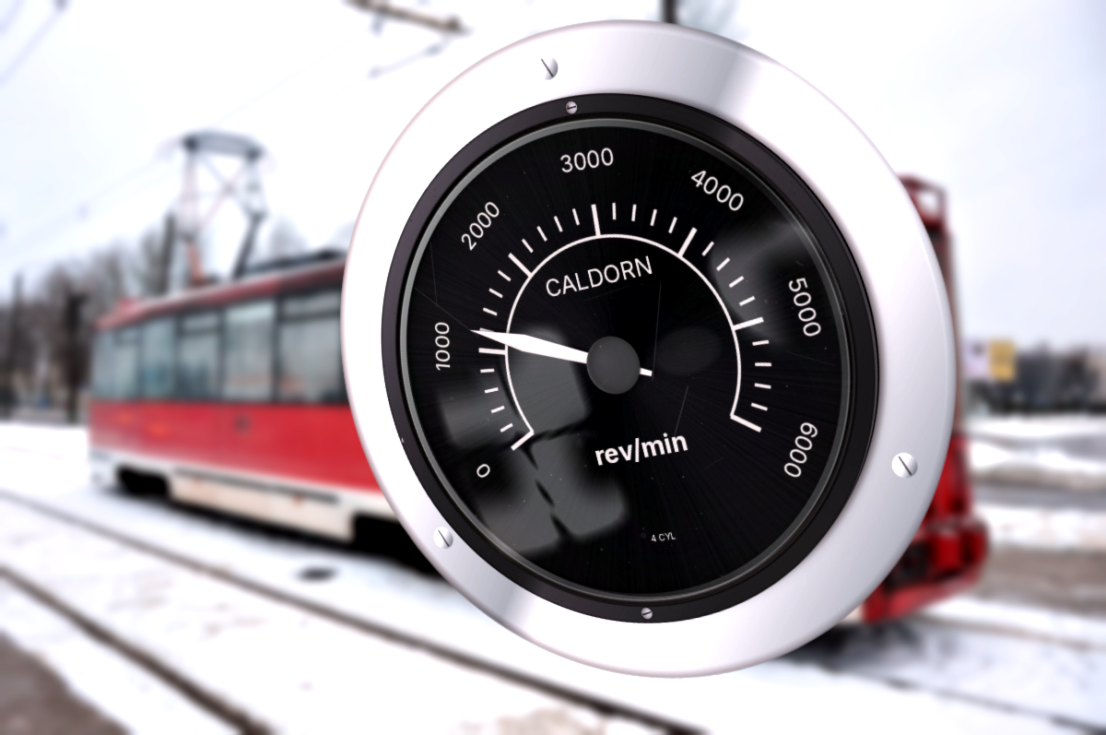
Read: 1200rpm
